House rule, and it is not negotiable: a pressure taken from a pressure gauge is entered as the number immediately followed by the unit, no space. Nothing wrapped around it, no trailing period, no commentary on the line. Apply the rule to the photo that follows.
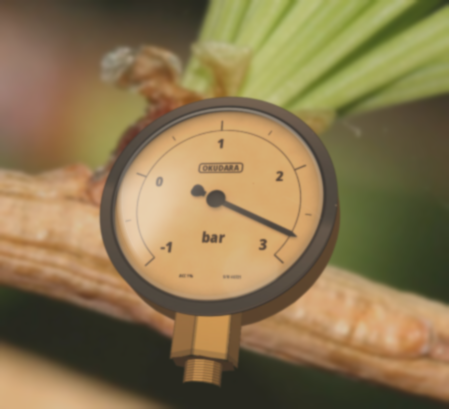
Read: 2.75bar
